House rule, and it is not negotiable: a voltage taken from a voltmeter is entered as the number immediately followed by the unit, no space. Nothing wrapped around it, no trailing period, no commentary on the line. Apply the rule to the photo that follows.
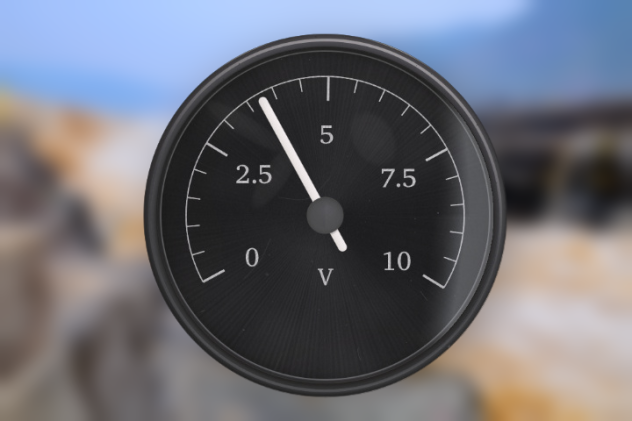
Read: 3.75V
